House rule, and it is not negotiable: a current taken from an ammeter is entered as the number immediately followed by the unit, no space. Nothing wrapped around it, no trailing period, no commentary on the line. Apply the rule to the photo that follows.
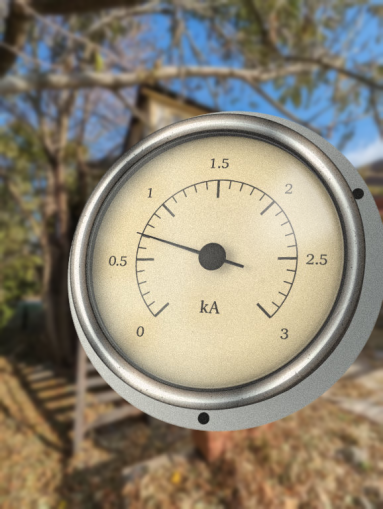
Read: 0.7kA
